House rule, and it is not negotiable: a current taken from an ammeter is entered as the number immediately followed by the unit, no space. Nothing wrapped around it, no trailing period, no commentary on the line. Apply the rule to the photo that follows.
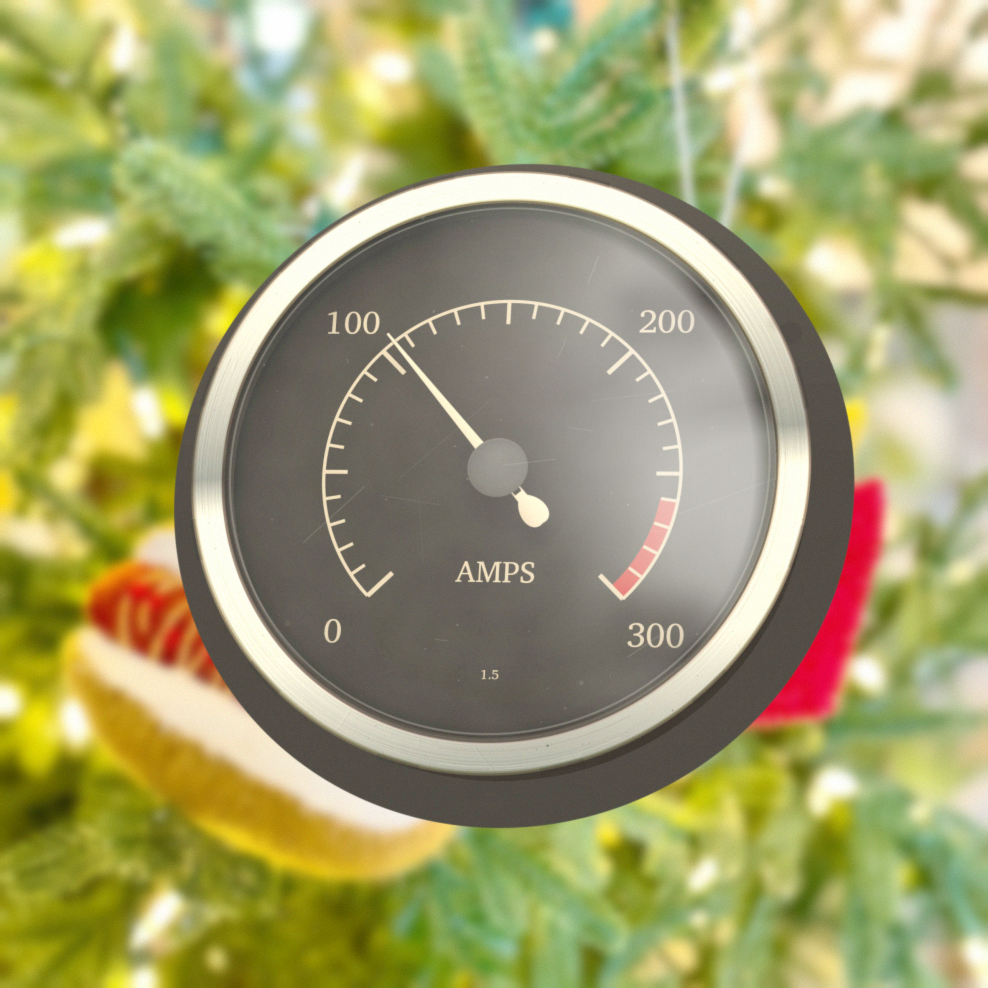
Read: 105A
